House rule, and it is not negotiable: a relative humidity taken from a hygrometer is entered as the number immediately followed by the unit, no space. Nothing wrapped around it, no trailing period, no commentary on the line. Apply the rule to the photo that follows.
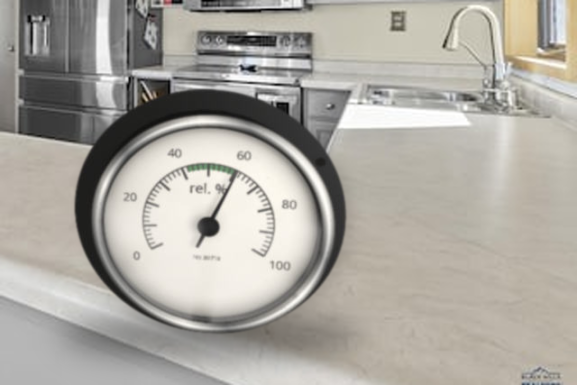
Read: 60%
